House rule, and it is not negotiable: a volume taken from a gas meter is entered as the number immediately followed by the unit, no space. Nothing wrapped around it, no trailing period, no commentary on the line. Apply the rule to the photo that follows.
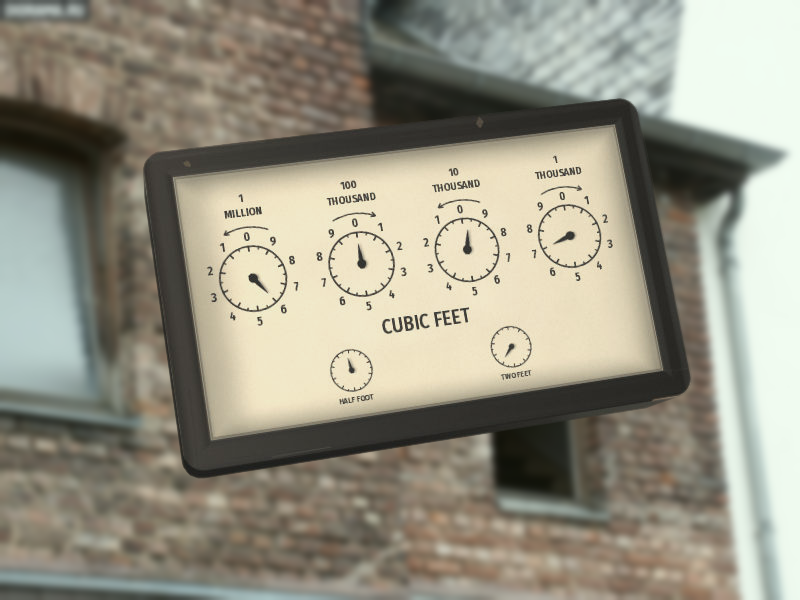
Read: 599700ft³
